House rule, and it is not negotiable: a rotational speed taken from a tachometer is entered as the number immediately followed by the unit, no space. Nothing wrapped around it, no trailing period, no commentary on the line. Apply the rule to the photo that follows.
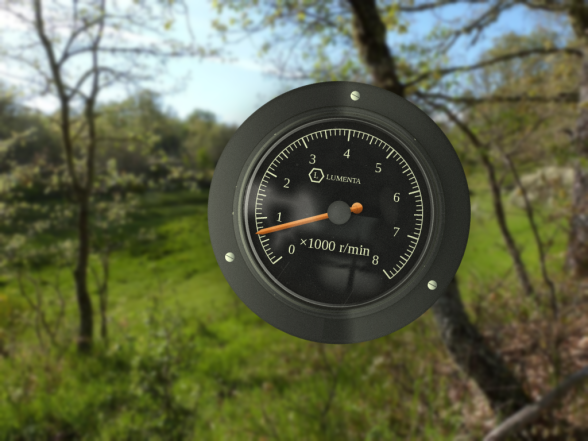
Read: 700rpm
